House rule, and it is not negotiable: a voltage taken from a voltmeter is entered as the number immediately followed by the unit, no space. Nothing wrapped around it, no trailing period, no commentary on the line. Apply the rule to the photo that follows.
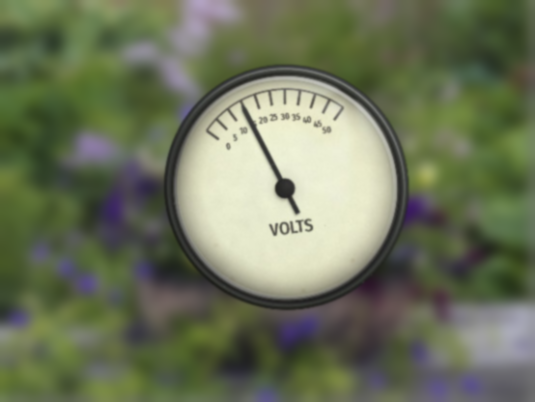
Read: 15V
